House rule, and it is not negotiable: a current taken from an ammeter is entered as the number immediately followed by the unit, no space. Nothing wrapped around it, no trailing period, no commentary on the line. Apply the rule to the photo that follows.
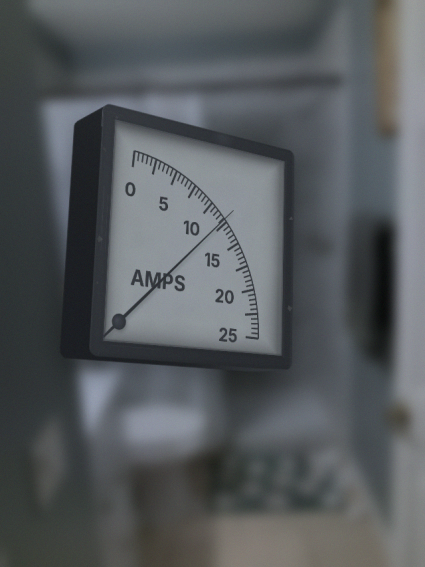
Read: 12A
